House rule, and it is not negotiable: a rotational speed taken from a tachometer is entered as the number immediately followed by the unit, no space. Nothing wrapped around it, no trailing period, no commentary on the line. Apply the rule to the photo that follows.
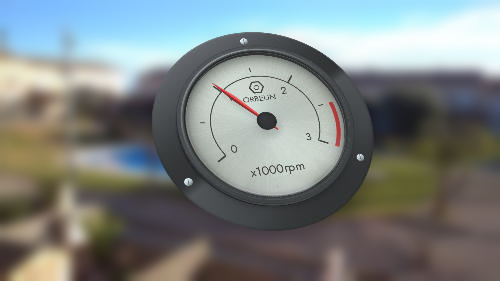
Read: 1000rpm
